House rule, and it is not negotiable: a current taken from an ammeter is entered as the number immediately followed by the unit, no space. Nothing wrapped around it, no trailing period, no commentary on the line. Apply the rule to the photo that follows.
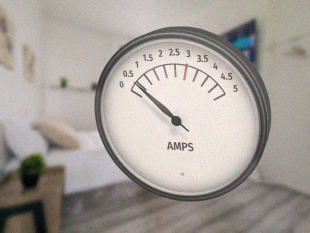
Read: 0.5A
